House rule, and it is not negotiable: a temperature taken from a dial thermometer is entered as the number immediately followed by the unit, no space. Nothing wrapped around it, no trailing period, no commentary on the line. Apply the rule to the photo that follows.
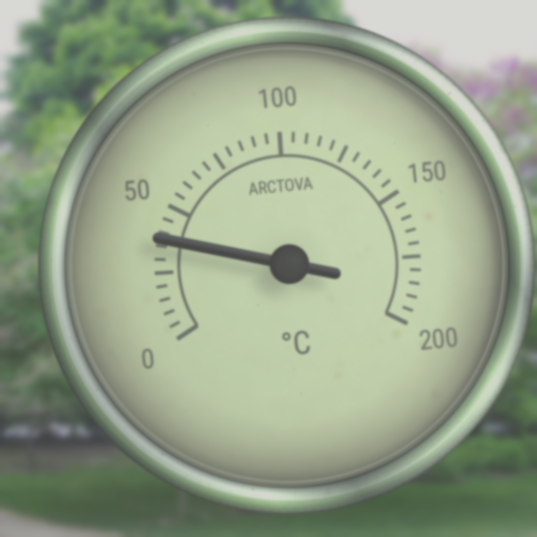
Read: 37.5°C
